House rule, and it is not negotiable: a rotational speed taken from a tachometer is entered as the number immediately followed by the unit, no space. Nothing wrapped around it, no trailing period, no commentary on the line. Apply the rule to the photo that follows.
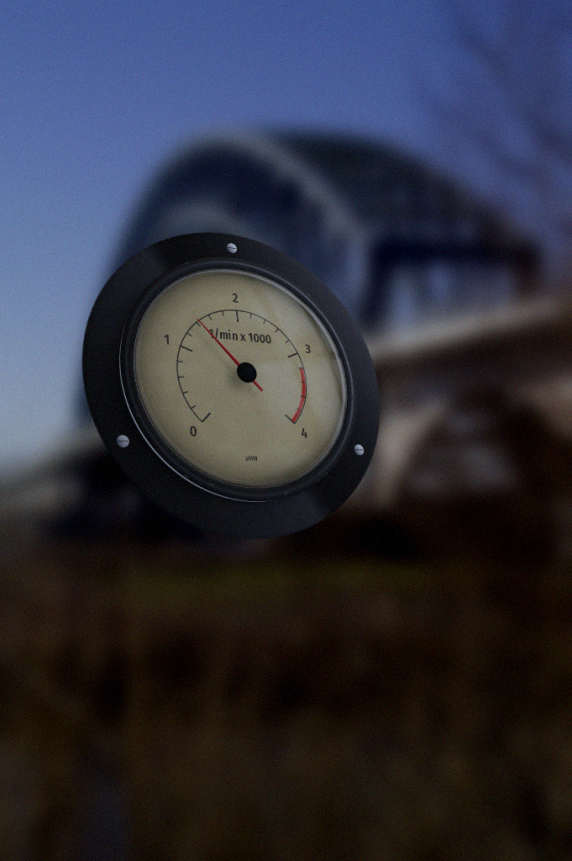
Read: 1400rpm
